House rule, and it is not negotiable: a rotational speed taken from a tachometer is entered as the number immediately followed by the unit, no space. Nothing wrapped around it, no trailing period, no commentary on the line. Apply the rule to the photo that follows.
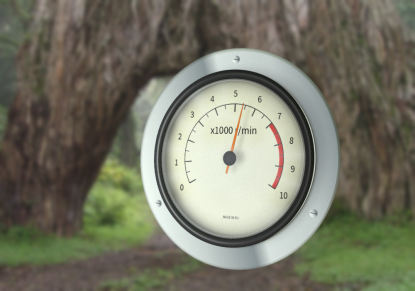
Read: 5500rpm
